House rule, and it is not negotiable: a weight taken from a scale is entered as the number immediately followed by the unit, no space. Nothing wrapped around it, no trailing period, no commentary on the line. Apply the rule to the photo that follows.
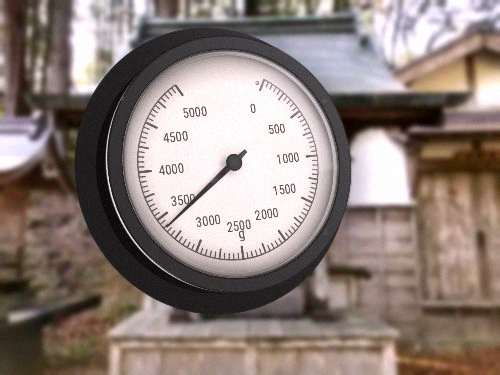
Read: 3400g
